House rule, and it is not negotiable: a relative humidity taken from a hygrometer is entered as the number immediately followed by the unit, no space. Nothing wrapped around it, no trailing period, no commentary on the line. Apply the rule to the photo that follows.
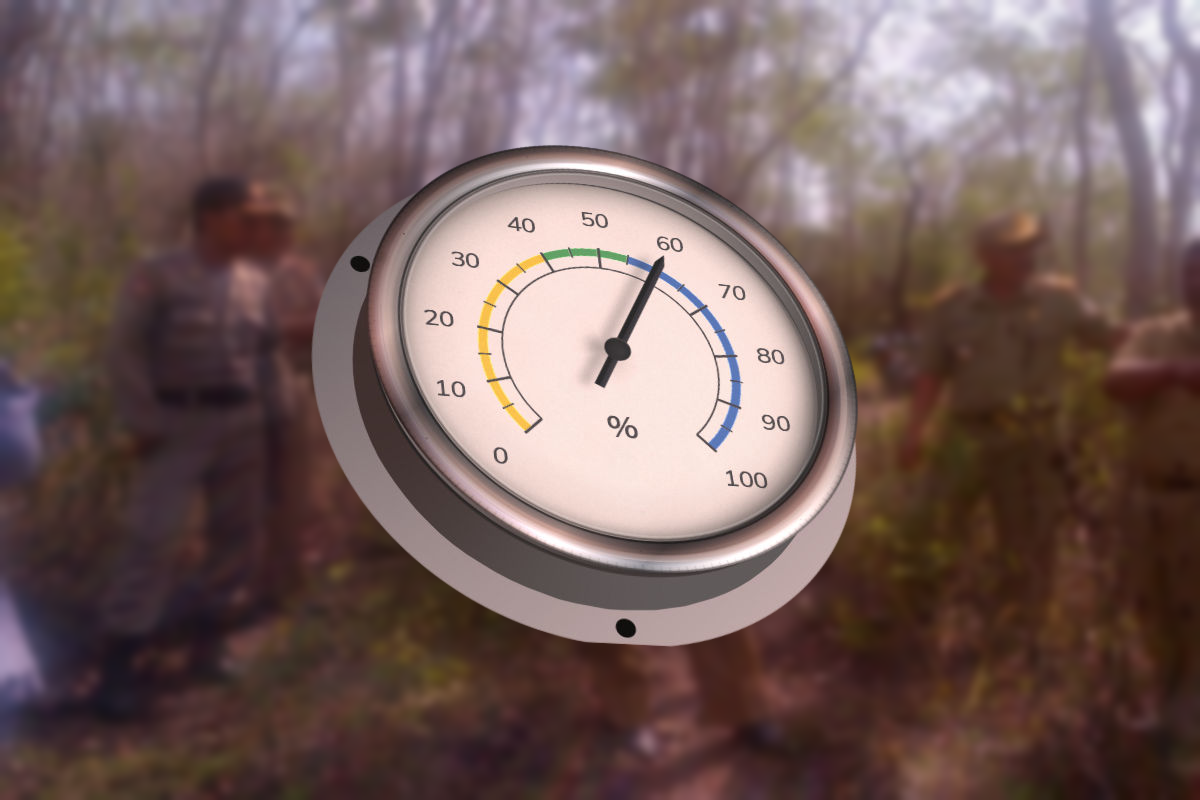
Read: 60%
